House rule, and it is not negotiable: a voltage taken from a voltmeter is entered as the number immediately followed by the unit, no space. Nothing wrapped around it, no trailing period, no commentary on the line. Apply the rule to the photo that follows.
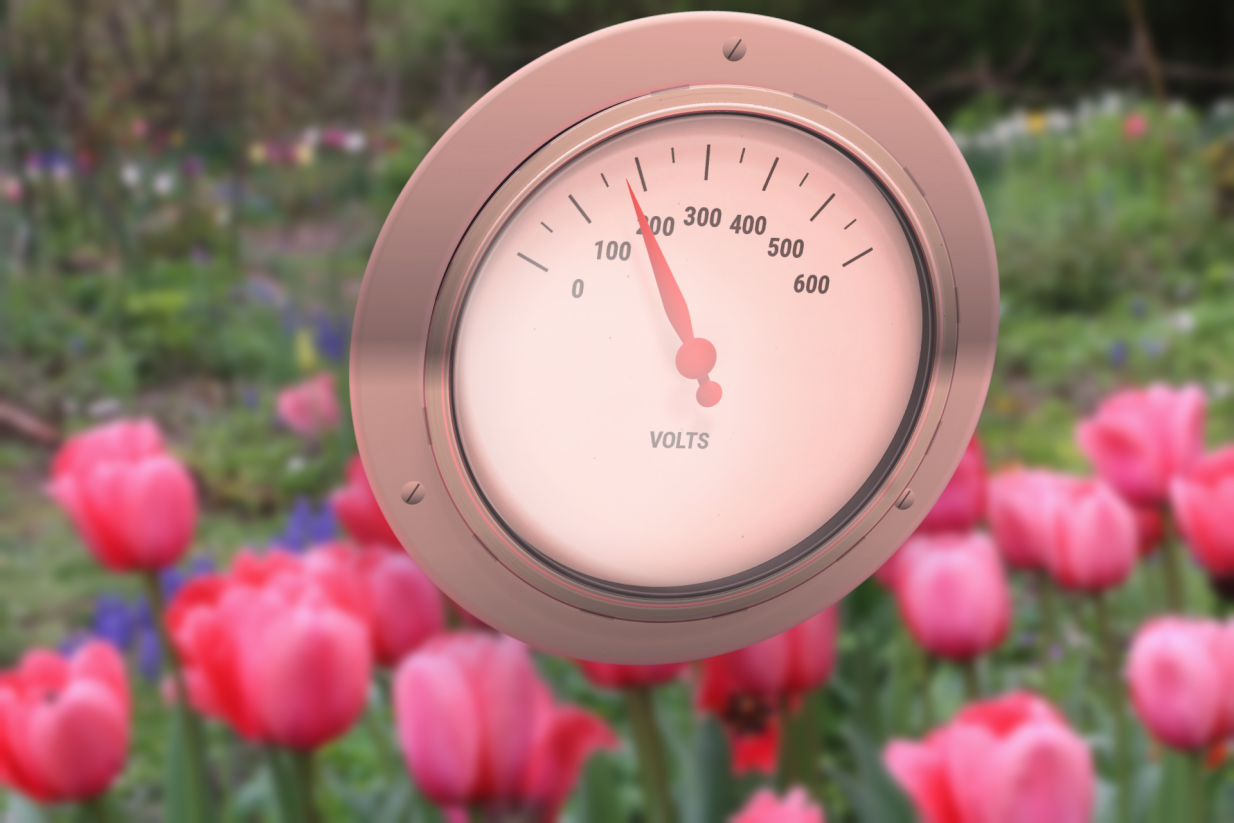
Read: 175V
